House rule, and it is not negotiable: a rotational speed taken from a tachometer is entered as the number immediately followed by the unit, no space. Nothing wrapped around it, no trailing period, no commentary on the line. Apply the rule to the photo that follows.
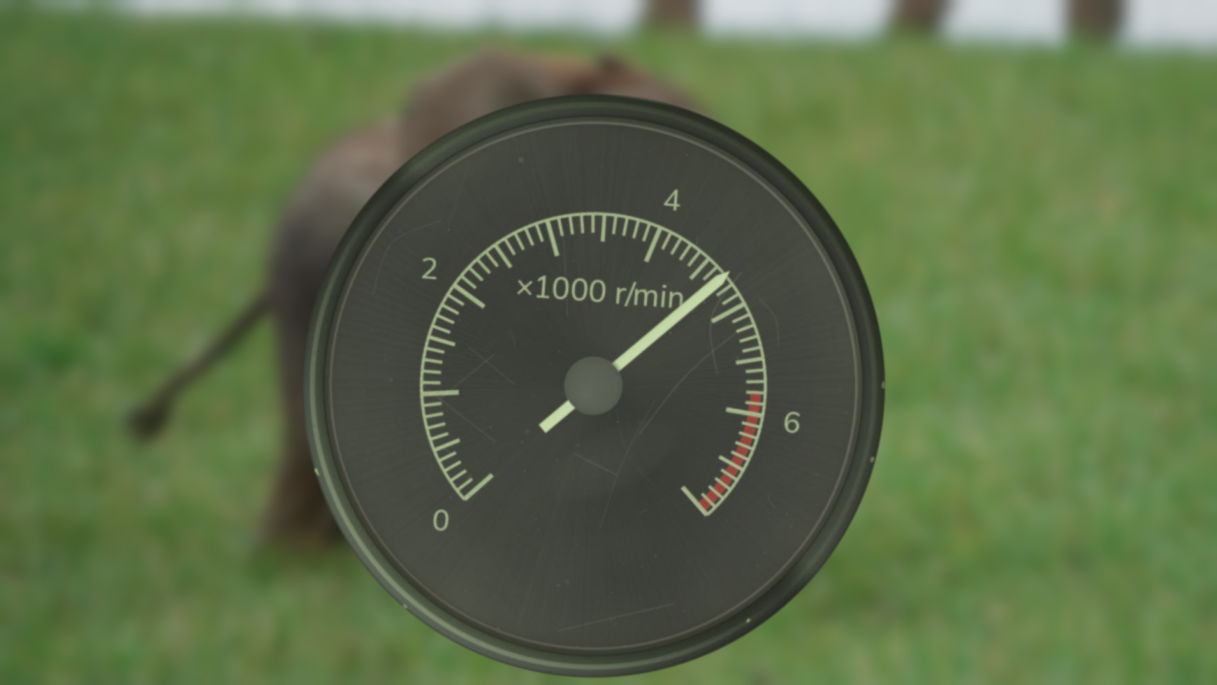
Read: 4700rpm
